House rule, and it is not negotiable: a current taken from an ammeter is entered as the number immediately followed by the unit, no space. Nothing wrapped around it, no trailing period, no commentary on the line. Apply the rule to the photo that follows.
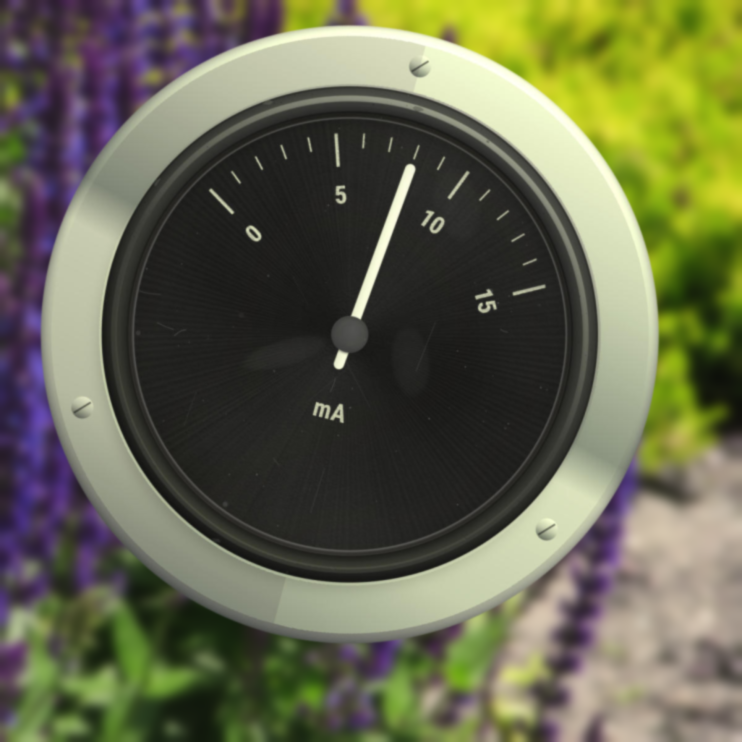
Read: 8mA
